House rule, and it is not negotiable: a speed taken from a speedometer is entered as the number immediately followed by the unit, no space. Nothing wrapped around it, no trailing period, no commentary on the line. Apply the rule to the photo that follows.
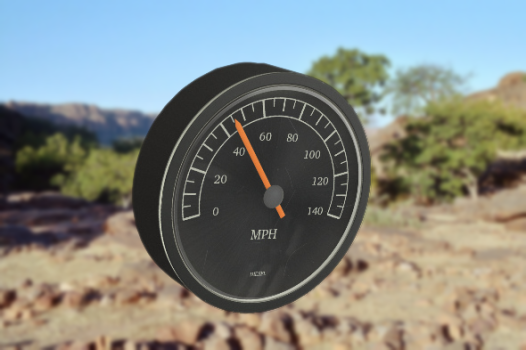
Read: 45mph
